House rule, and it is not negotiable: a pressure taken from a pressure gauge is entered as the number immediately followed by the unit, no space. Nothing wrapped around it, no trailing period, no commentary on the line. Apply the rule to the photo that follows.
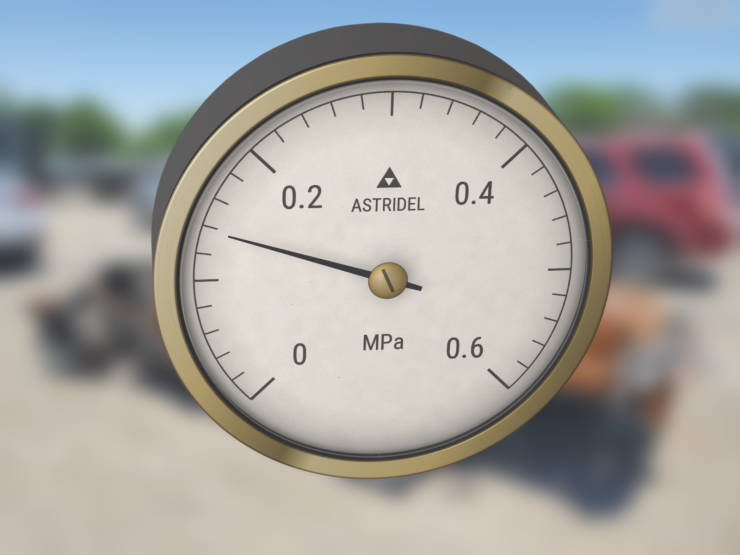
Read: 0.14MPa
